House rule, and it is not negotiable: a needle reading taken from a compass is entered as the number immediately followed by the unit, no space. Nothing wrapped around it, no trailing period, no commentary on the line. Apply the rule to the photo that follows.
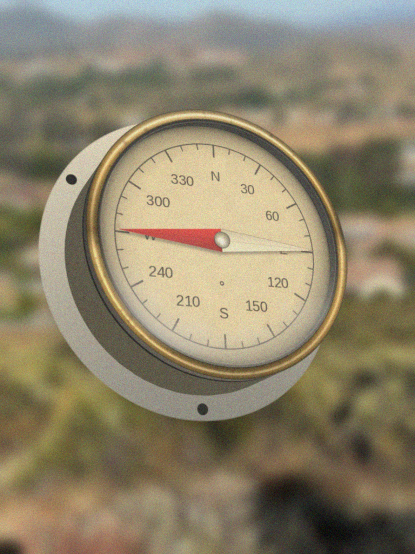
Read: 270°
